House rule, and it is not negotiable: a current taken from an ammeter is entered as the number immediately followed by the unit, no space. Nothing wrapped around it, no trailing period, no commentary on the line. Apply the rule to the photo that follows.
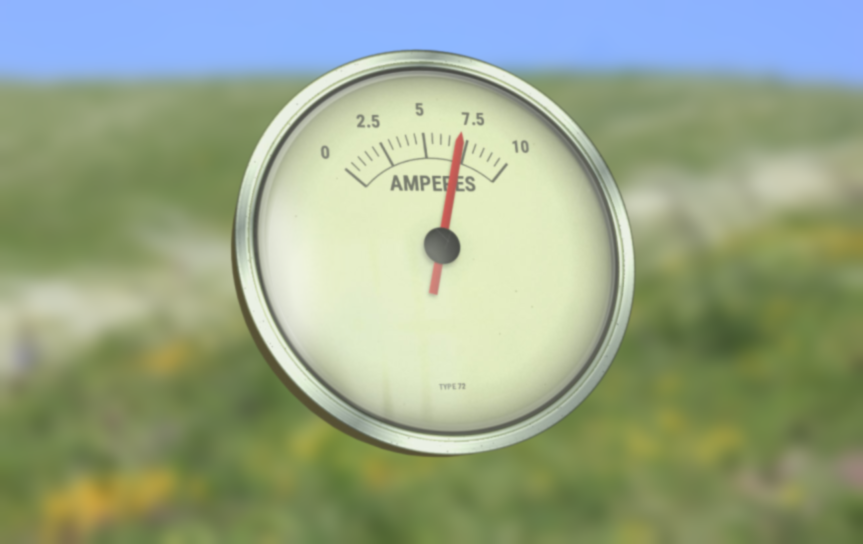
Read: 7A
